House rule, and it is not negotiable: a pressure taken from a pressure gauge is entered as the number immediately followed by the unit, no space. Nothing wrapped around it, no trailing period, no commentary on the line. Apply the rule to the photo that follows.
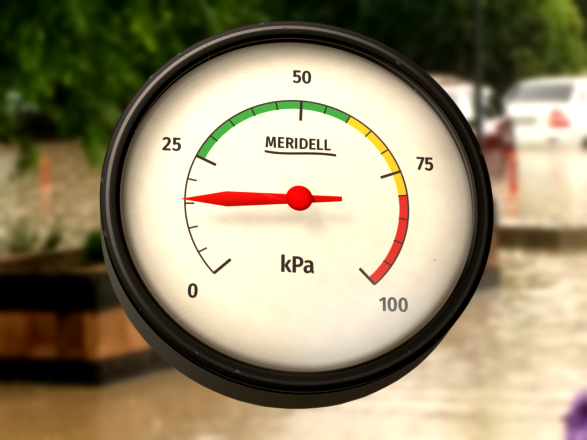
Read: 15kPa
